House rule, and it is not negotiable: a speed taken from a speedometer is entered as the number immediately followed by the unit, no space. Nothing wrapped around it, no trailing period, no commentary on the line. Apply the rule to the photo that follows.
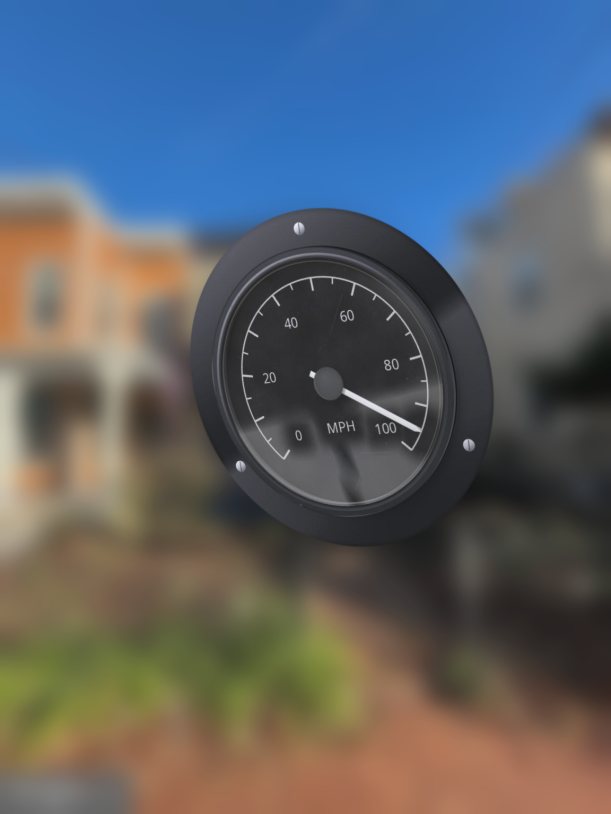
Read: 95mph
